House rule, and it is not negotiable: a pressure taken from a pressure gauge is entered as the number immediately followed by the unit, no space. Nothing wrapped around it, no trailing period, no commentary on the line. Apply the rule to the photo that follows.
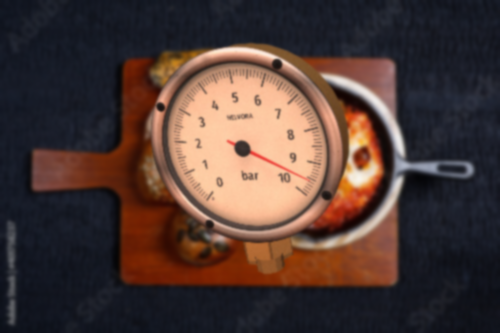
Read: 9.5bar
